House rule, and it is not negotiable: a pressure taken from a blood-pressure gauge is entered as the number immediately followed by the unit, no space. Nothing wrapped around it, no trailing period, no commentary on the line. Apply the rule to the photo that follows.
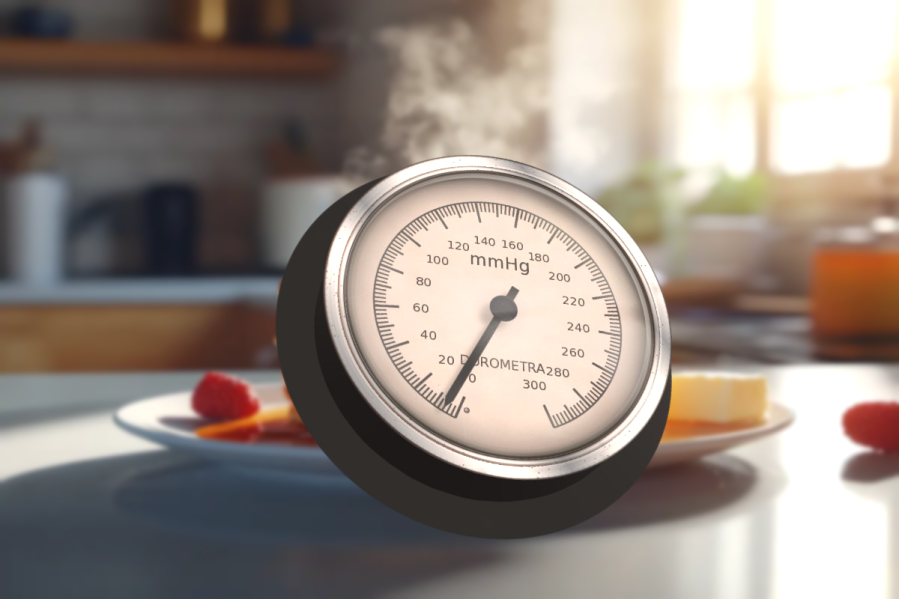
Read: 6mmHg
